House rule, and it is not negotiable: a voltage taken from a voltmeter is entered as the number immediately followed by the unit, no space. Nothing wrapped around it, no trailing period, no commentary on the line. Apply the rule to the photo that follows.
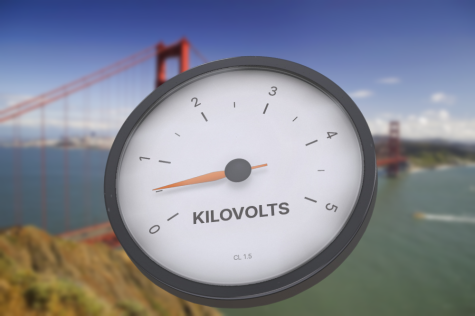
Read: 0.5kV
